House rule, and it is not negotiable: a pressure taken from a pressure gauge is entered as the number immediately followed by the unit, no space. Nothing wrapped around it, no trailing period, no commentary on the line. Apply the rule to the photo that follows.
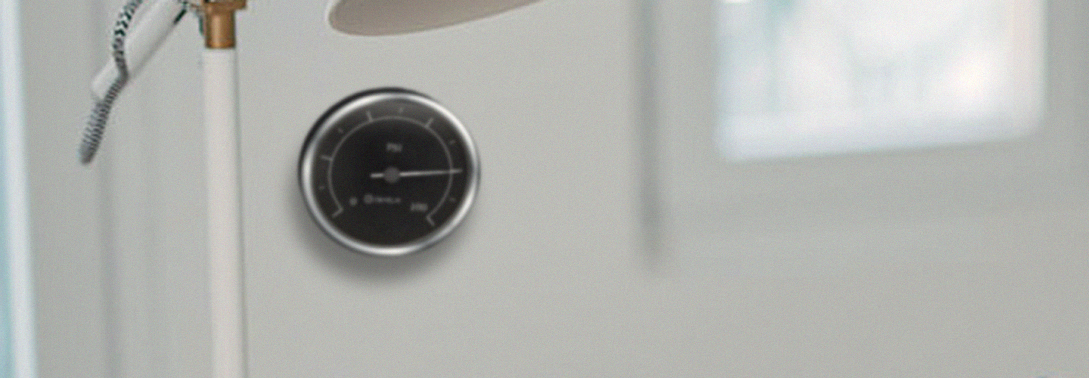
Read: 80psi
